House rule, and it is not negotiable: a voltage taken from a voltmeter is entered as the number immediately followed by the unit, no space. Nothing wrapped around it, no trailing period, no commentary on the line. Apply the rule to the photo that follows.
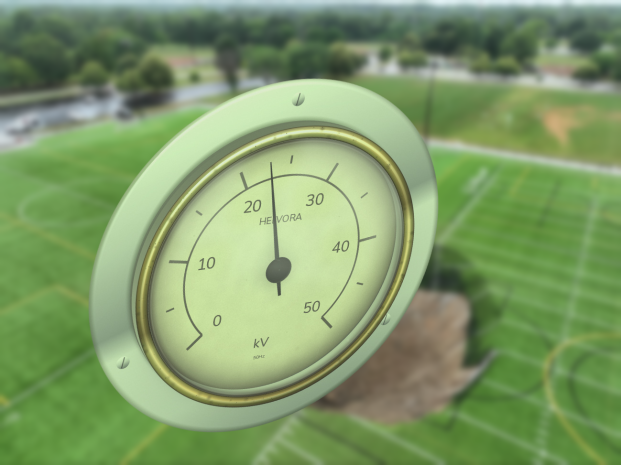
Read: 22.5kV
